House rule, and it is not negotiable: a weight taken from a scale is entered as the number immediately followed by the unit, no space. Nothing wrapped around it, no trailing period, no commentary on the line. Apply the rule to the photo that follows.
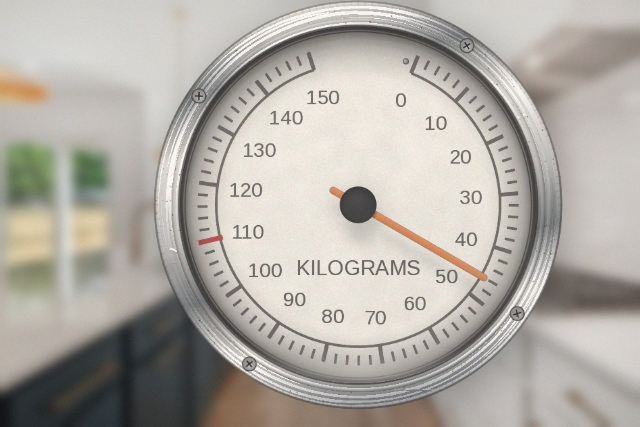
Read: 46kg
